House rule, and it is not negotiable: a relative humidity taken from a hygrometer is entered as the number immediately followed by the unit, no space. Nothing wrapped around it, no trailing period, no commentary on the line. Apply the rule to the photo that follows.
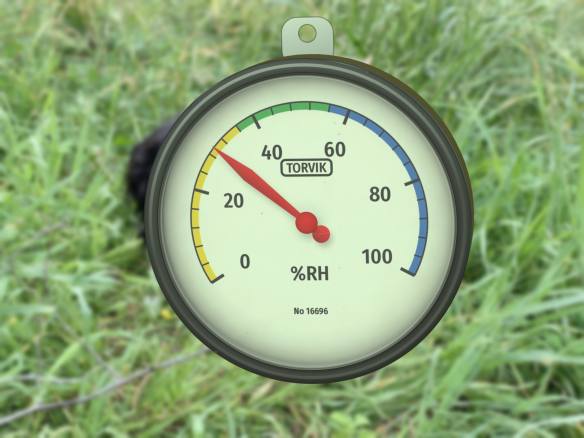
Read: 30%
